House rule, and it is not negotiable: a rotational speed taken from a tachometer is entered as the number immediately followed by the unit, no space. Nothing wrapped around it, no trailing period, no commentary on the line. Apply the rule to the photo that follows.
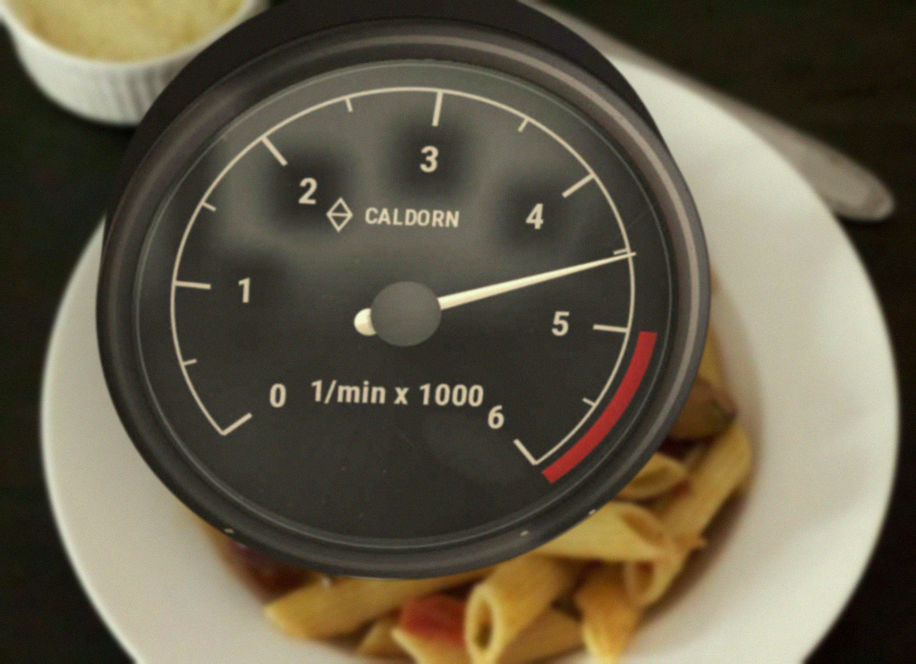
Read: 4500rpm
